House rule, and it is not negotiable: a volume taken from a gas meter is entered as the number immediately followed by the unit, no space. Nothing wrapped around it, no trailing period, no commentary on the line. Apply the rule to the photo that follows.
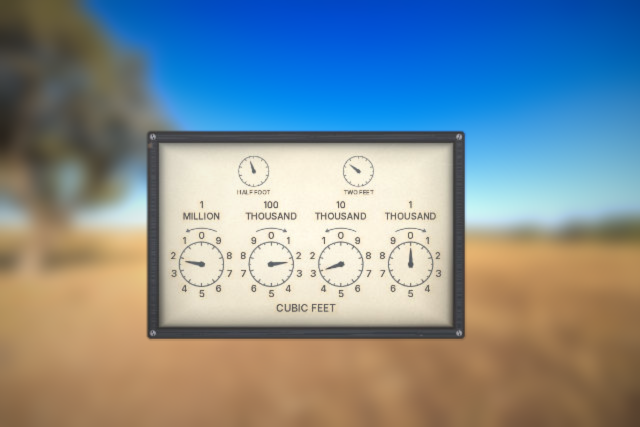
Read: 223000ft³
